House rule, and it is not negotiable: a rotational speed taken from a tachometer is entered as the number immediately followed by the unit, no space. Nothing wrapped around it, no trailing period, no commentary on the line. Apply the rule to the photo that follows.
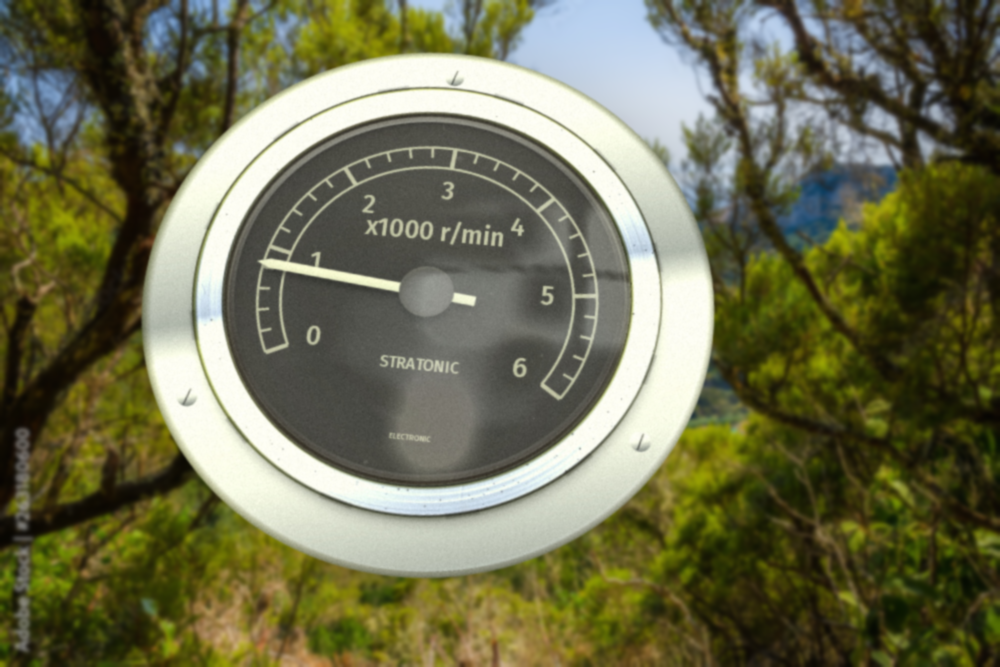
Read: 800rpm
